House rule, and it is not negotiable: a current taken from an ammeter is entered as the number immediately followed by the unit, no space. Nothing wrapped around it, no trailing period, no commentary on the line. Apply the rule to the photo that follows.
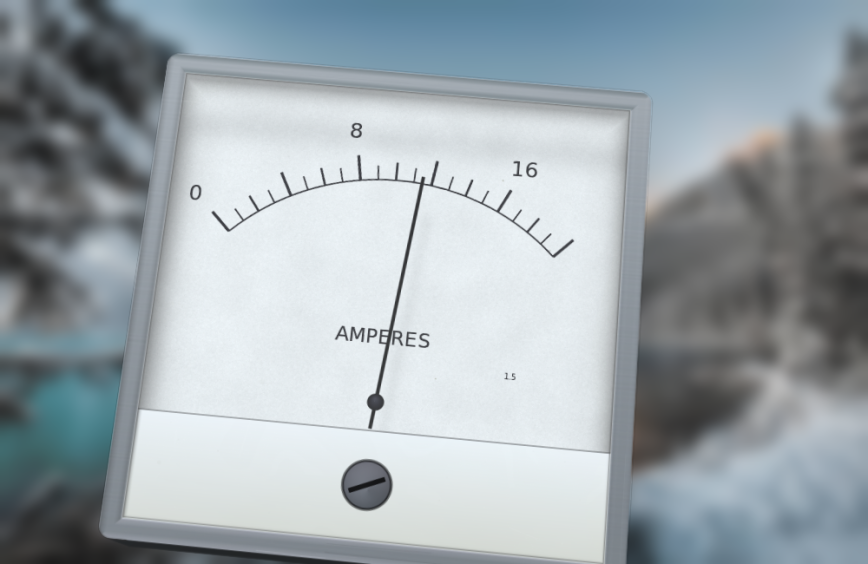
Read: 11.5A
